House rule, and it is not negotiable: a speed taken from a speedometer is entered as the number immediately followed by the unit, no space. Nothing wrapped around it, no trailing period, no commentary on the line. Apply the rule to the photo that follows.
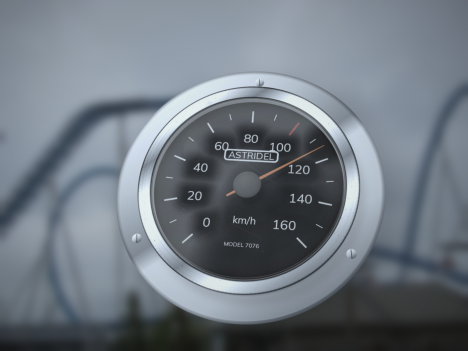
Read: 115km/h
